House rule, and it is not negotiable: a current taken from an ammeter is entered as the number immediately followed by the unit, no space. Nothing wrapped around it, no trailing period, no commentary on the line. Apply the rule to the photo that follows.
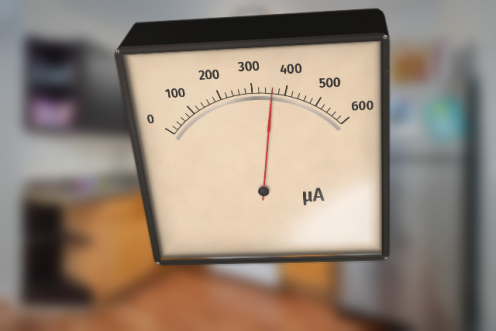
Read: 360µA
